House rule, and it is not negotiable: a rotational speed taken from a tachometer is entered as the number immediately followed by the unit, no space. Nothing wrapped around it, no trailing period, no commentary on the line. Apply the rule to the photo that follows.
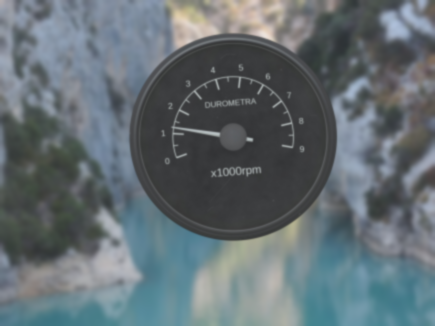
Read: 1250rpm
